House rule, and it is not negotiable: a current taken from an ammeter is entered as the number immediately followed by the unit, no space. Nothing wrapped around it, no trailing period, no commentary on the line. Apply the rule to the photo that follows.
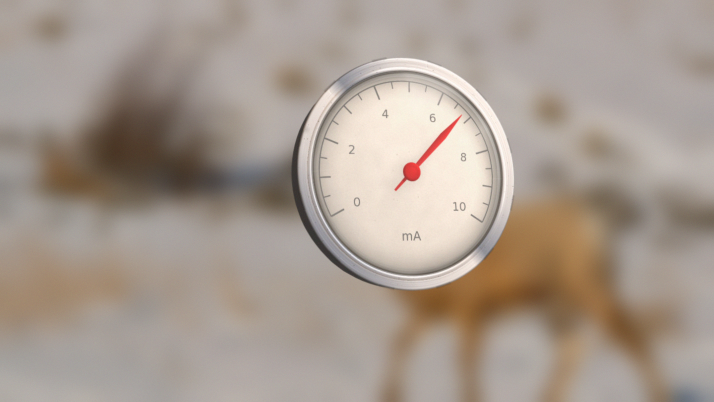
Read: 6.75mA
